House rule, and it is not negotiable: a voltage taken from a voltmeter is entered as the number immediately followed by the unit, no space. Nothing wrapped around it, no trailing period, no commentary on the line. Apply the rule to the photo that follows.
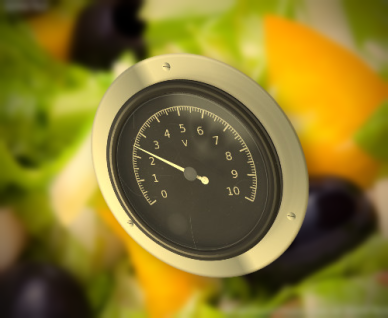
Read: 2.5V
